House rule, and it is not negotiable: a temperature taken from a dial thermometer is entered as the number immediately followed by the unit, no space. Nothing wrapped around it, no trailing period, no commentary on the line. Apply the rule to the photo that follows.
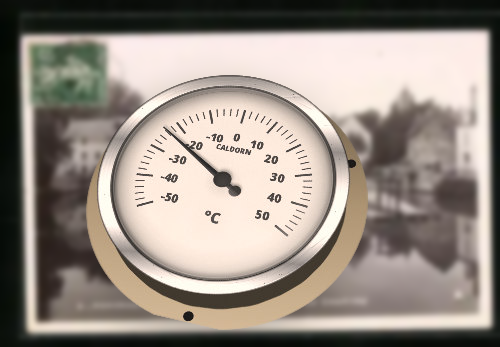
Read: -24°C
